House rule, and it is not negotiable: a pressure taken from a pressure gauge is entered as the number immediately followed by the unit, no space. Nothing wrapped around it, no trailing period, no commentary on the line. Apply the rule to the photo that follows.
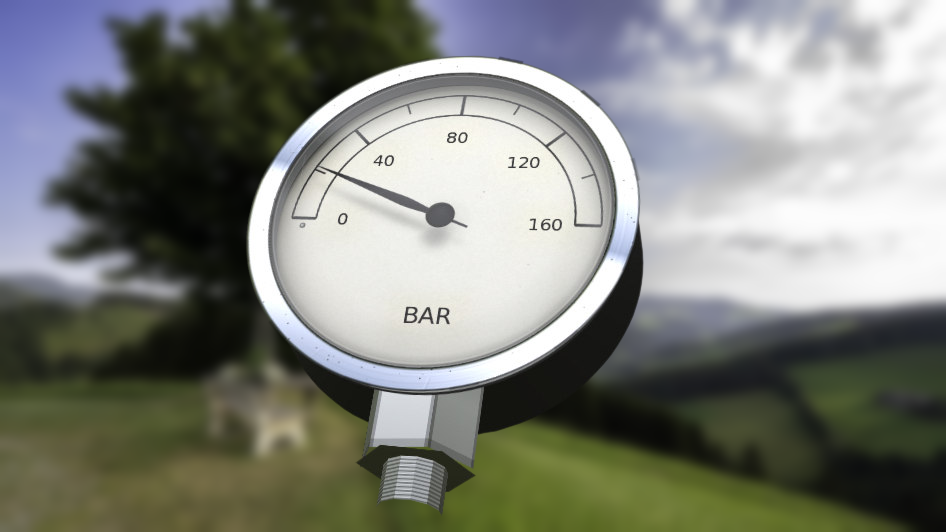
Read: 20bar
